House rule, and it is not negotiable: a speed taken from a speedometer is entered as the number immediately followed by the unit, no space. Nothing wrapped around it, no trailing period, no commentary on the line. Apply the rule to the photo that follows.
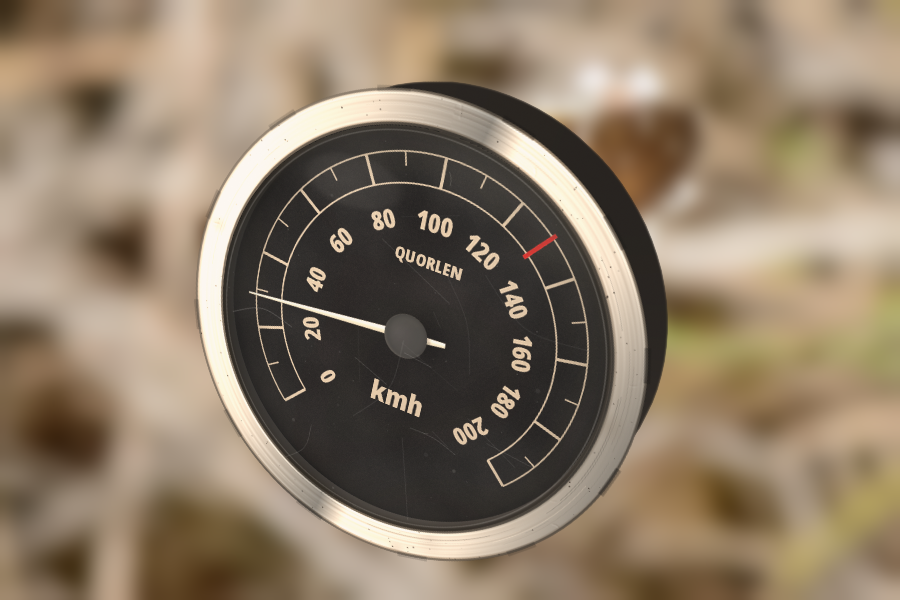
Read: 30km/h
